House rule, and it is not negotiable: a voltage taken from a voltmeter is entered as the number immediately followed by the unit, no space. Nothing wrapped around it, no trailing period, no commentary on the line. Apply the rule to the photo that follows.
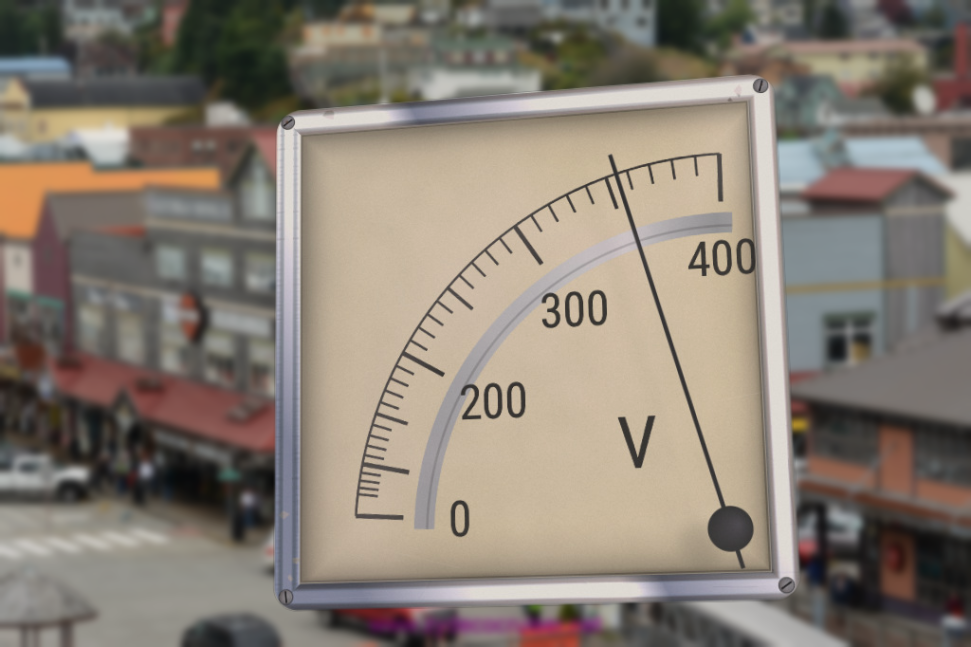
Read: 355V
